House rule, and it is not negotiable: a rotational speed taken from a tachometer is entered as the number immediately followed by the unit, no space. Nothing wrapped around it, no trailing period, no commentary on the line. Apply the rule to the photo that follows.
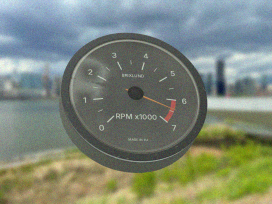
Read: 6500rpm
